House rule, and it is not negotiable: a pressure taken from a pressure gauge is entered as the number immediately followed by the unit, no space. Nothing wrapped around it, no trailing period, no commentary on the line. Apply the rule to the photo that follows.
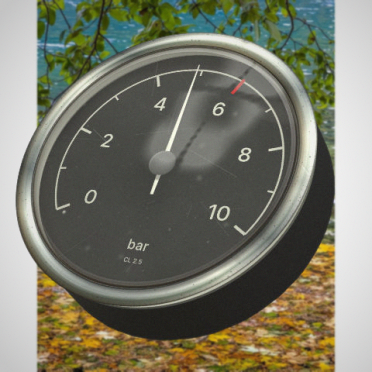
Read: 5bar
